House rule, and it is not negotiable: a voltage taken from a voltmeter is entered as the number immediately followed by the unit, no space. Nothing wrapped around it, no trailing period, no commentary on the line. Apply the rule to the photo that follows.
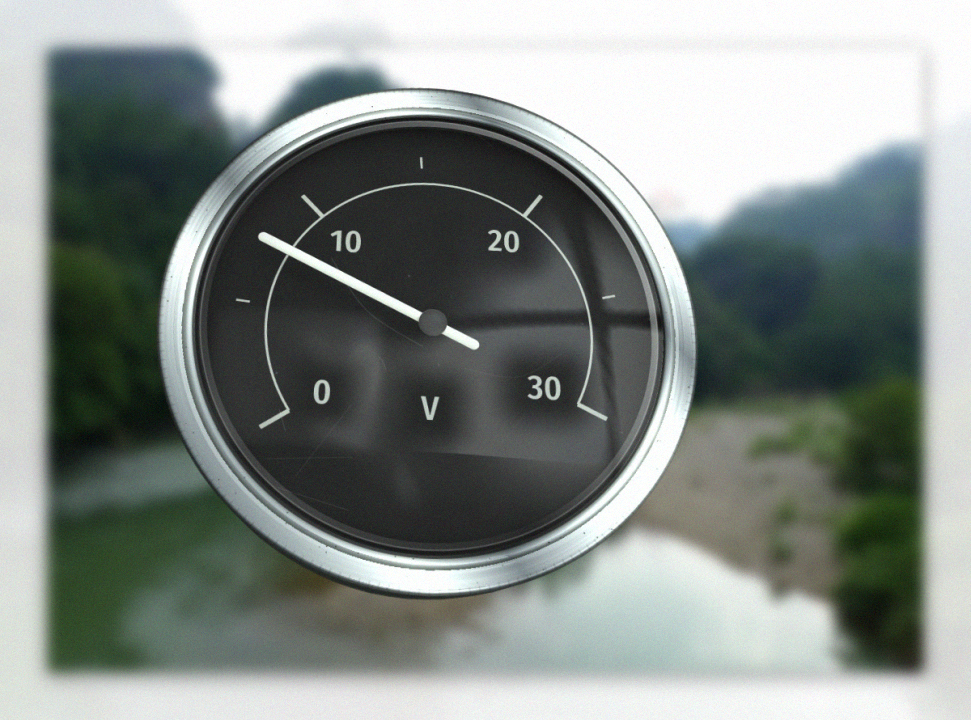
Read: 7.5V
